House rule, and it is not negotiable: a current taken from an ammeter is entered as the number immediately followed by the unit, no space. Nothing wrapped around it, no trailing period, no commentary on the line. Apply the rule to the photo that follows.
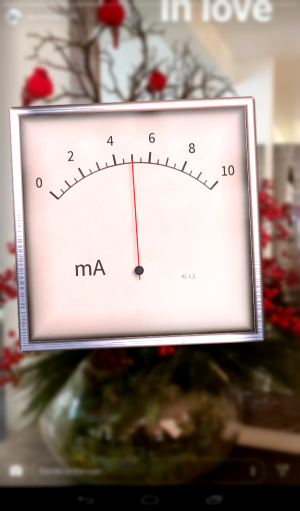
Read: 5mA
